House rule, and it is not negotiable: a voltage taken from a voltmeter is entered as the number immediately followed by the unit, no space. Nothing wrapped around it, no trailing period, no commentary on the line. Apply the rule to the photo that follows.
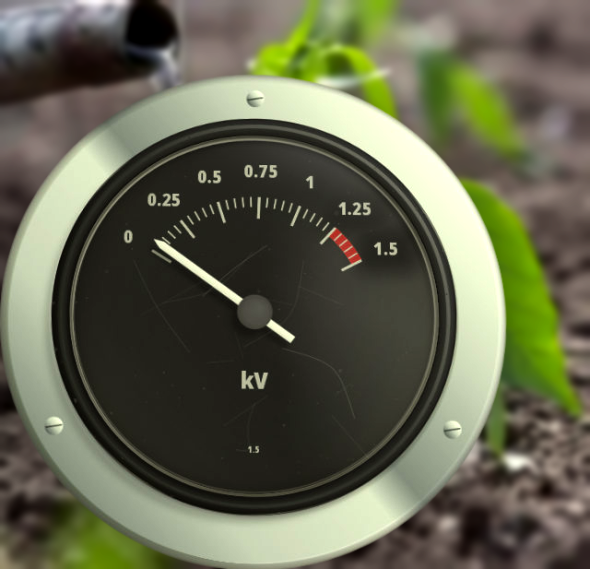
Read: 0.05kV
